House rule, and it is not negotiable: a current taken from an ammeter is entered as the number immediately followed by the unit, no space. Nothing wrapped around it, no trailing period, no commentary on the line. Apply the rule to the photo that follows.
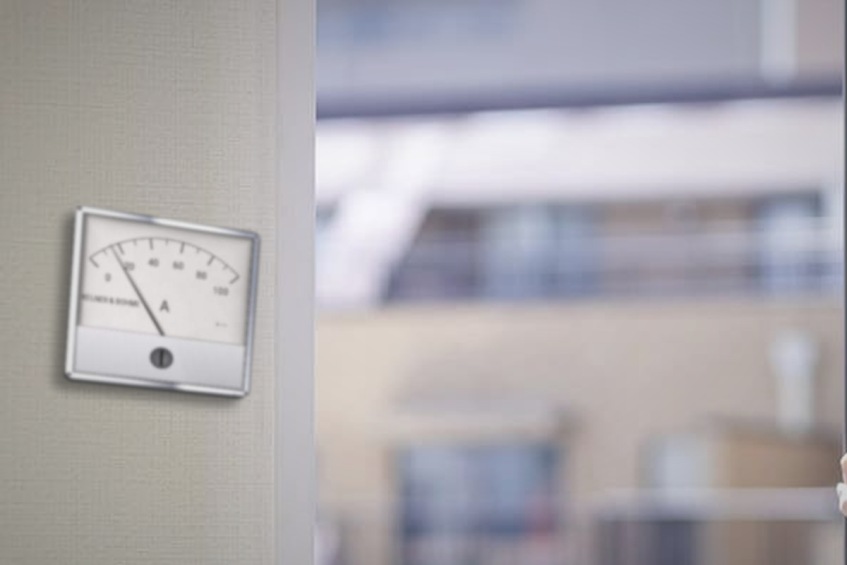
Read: 15A
